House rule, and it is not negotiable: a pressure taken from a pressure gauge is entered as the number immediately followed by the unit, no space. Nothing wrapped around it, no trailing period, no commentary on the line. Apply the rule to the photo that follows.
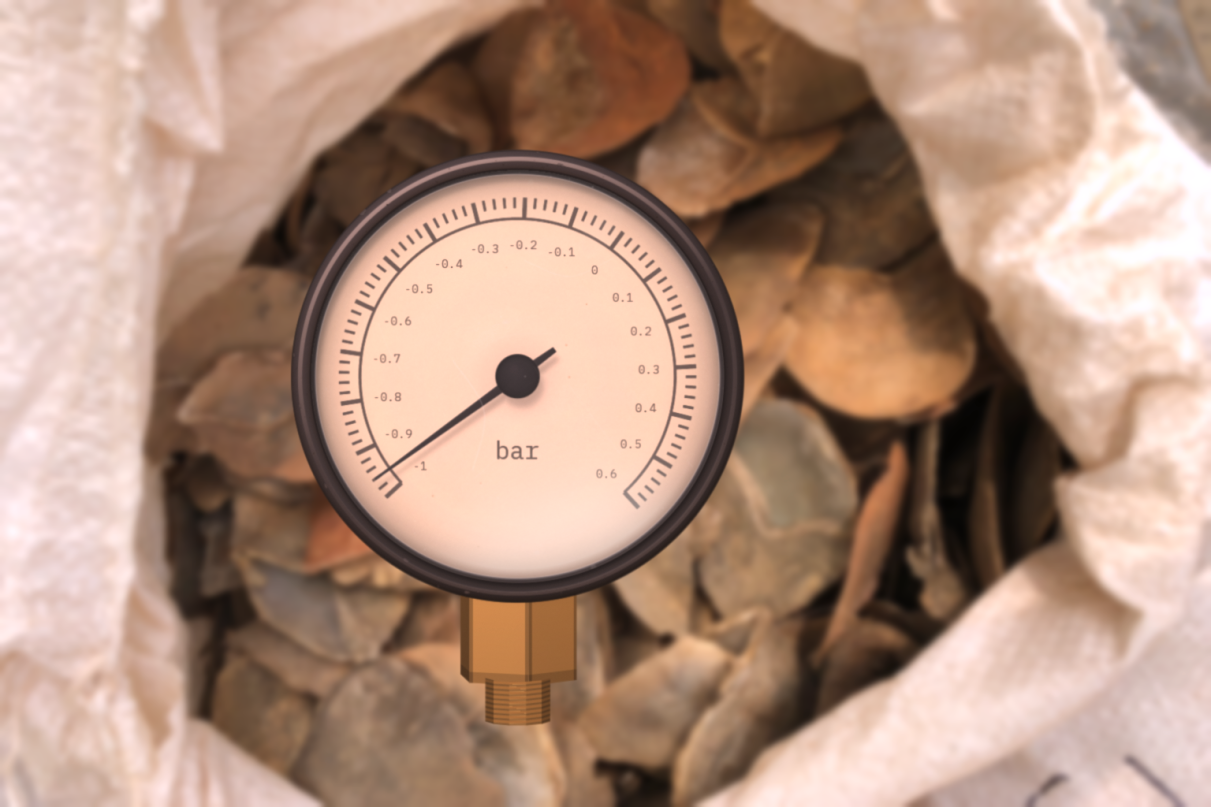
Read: -0.96bar
